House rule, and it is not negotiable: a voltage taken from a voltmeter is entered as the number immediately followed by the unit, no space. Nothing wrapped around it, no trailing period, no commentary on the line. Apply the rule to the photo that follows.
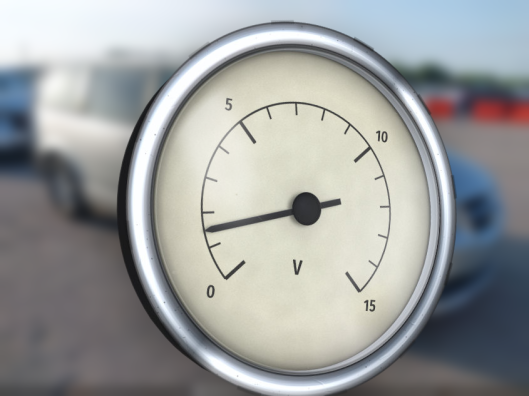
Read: 1.5V
